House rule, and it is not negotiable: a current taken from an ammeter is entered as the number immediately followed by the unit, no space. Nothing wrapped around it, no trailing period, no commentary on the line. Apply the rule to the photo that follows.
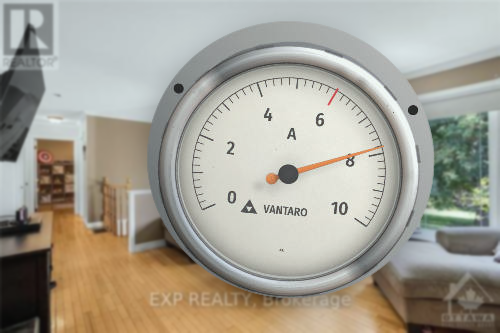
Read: 7.8A
